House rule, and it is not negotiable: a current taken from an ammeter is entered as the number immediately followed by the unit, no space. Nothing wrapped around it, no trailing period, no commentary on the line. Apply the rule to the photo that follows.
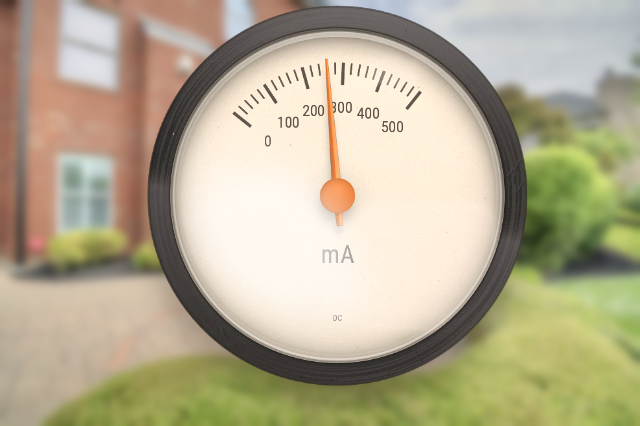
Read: 260mA
